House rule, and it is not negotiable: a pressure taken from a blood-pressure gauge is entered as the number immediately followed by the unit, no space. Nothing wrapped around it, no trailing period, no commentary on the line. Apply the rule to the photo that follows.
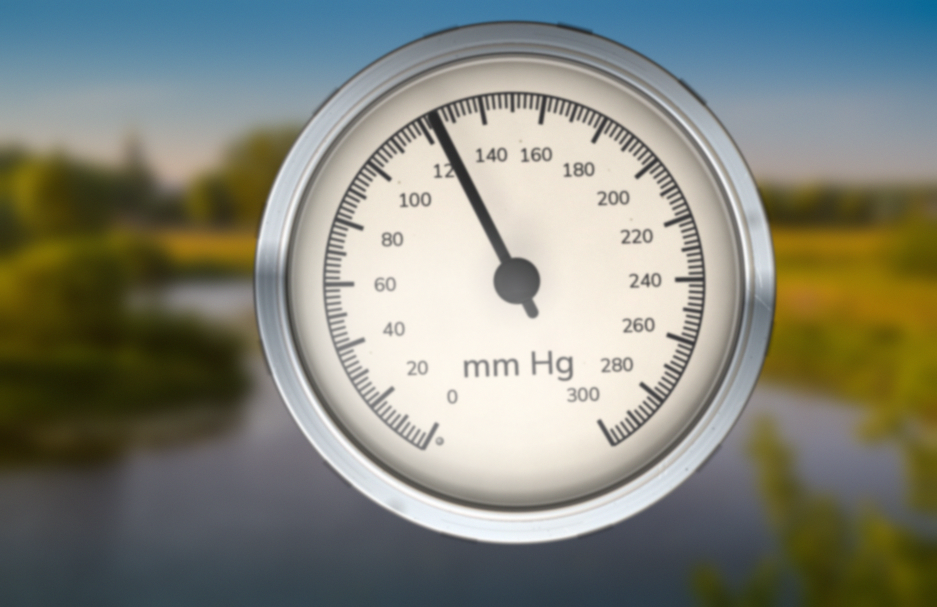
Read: 124mmHg
